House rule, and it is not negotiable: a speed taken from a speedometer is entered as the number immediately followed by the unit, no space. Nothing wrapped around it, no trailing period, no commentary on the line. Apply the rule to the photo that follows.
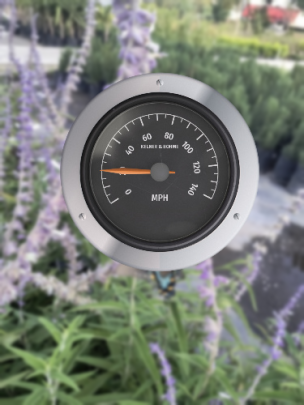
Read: 20mph
